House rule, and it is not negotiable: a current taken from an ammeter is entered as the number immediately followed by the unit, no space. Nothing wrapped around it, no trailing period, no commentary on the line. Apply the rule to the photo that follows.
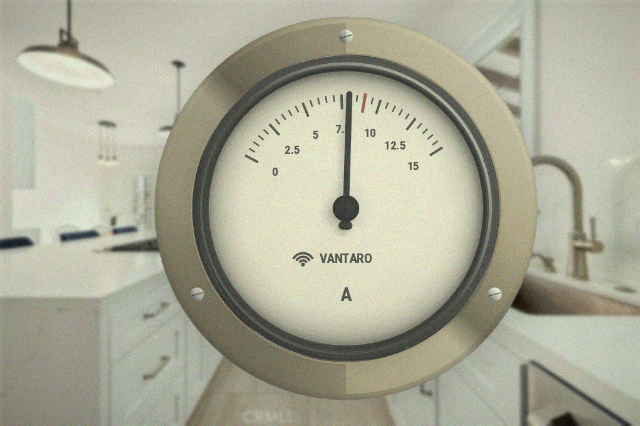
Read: 8A
